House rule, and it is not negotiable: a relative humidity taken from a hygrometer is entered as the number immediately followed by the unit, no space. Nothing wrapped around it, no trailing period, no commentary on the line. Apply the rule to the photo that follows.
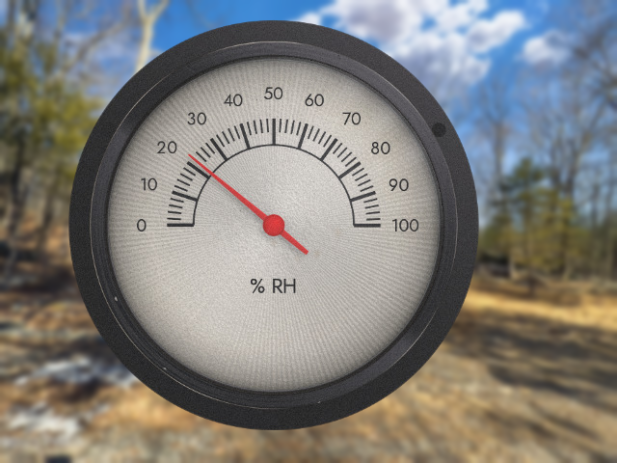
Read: 22%
